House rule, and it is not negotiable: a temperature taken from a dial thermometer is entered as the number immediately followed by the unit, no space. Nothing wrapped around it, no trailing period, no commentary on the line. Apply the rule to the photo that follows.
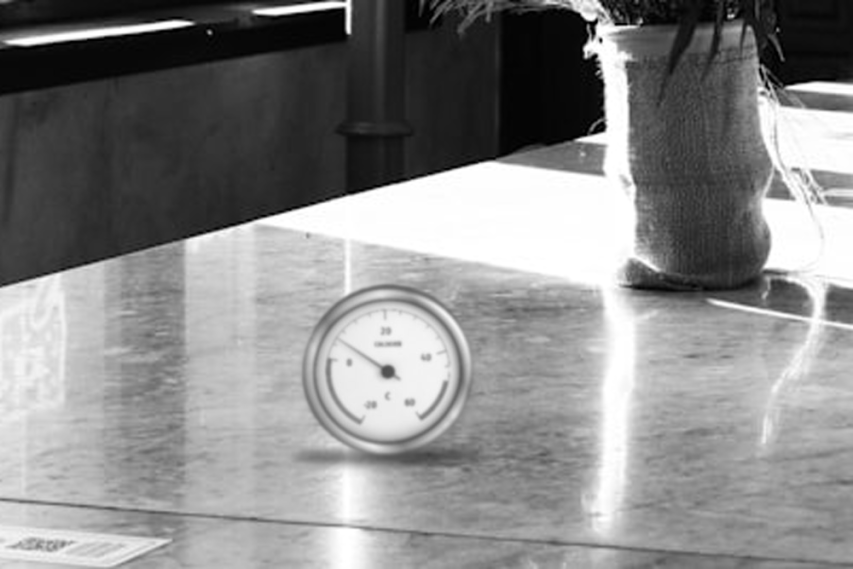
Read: 6°C
